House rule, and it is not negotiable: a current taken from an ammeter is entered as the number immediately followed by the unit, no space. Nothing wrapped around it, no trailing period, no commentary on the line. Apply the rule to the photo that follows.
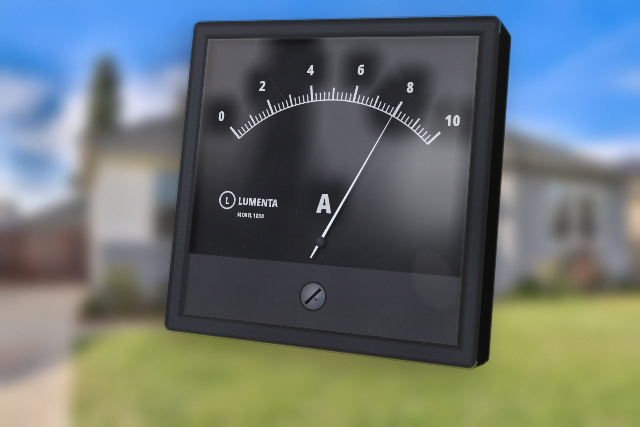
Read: 8A
